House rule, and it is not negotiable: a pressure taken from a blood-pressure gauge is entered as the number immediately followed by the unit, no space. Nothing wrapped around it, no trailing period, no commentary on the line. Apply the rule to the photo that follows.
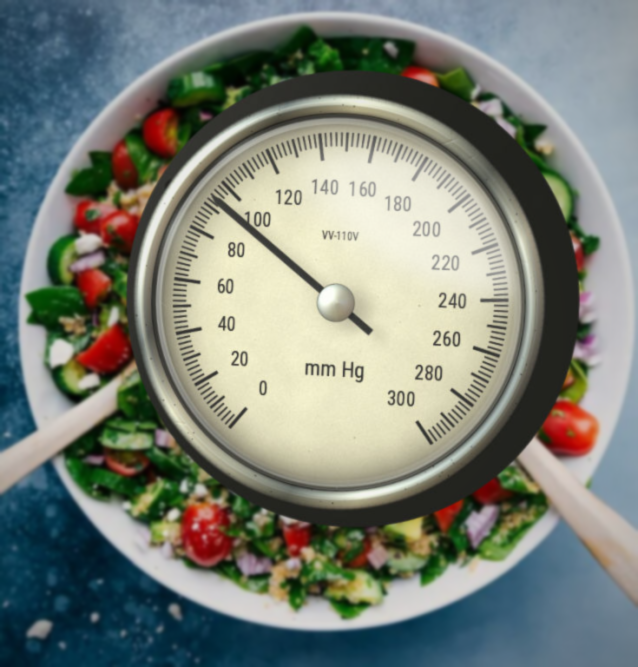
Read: 94mmHg
